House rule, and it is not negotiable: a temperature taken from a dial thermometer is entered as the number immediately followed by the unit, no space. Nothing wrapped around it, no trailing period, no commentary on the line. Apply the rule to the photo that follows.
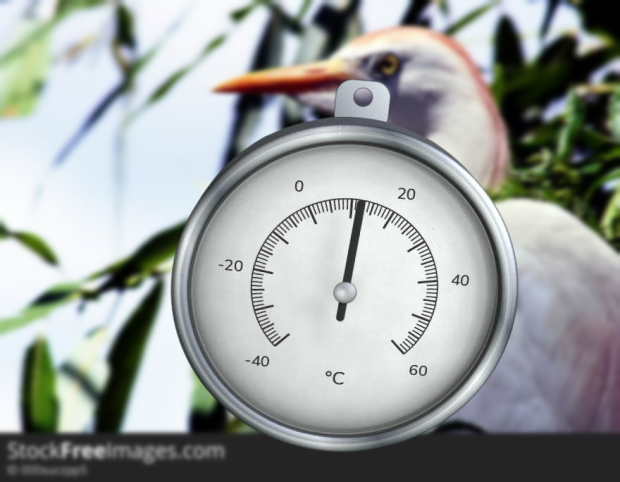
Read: 12°C
